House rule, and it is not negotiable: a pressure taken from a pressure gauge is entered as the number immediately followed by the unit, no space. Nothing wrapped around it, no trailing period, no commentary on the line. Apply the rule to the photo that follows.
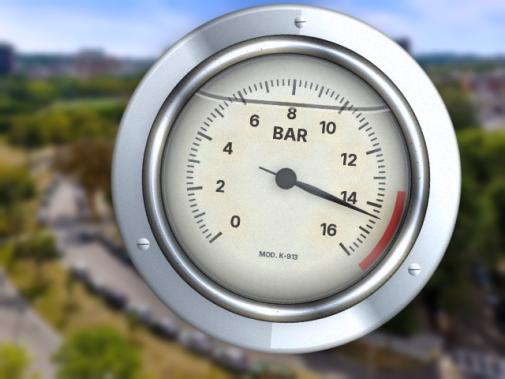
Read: 14.4bar
